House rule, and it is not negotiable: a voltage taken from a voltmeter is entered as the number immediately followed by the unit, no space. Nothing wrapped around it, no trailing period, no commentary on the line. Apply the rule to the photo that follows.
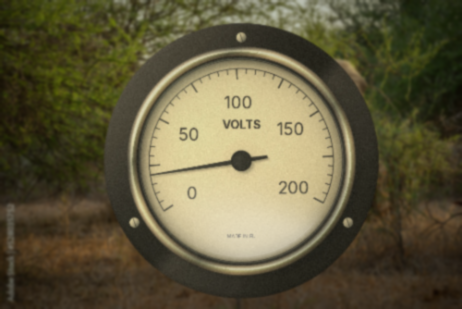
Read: 20V
